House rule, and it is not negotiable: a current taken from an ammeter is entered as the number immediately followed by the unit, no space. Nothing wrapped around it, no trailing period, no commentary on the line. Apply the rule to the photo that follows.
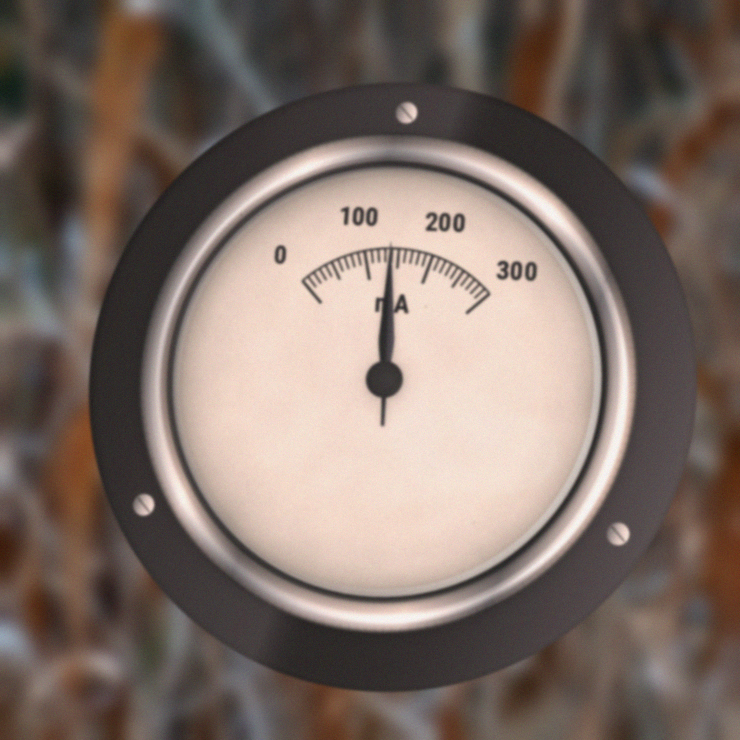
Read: 140mA
